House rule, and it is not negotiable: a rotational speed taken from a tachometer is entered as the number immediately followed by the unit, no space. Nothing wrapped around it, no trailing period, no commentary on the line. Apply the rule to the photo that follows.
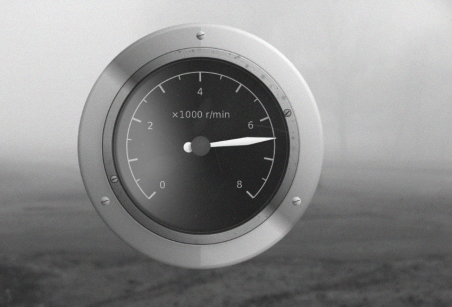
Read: 6500rpm
